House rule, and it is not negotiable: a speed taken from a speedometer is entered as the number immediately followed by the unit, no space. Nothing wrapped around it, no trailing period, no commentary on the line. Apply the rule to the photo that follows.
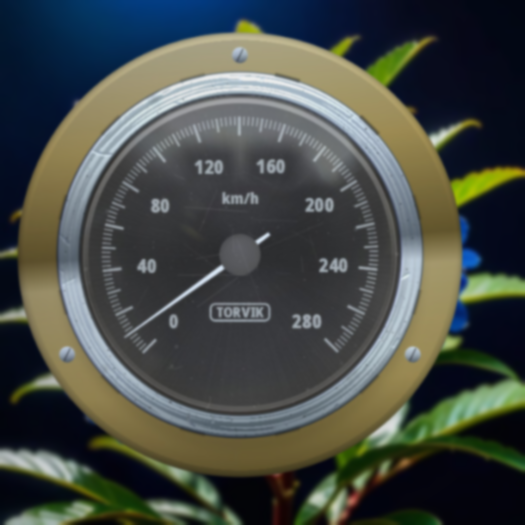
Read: 10km/h
